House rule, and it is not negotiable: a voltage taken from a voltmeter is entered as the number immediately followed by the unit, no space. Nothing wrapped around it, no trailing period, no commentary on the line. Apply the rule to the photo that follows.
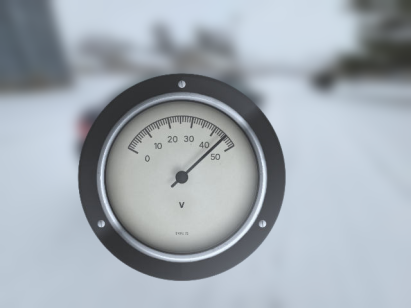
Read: 45V
